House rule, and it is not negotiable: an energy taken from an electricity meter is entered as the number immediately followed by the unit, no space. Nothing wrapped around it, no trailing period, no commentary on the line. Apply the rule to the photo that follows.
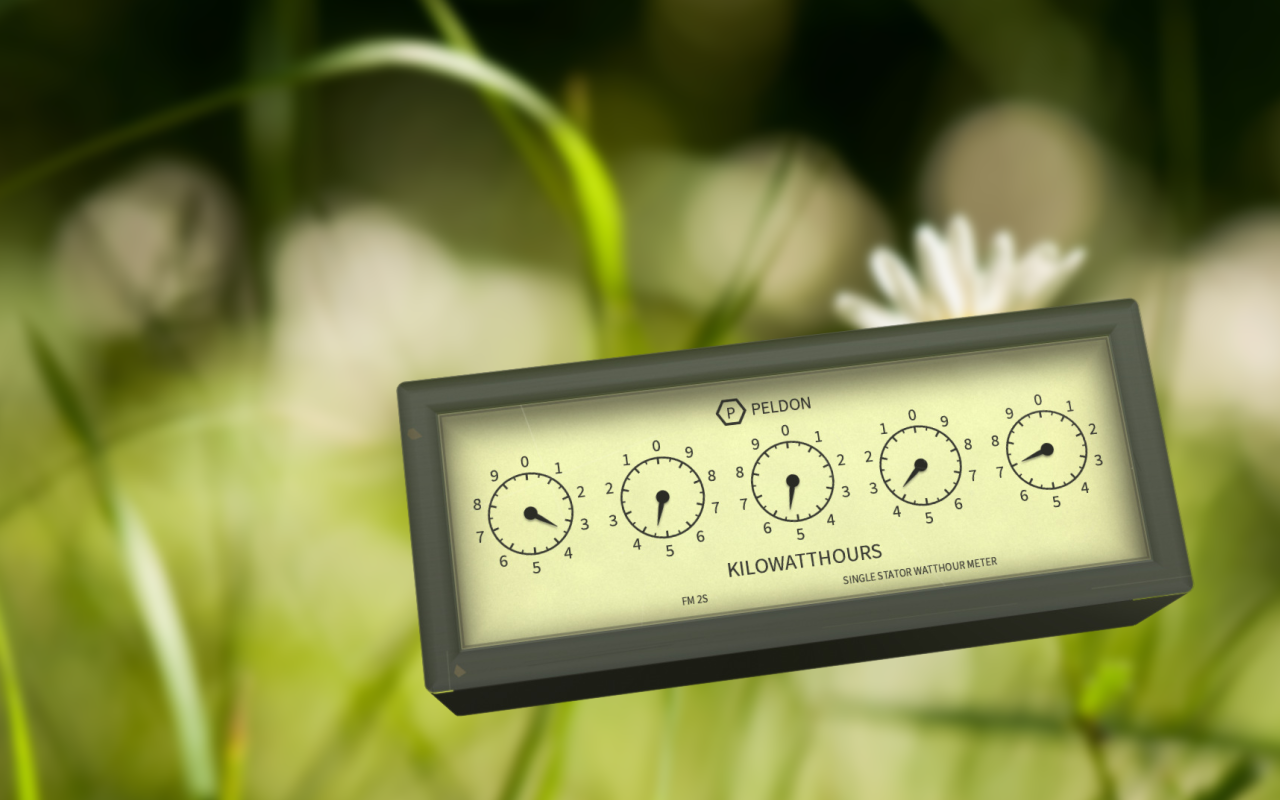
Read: 34537kWh
